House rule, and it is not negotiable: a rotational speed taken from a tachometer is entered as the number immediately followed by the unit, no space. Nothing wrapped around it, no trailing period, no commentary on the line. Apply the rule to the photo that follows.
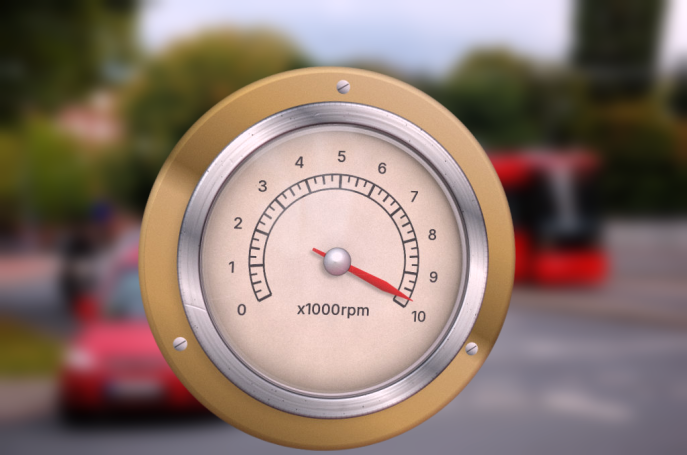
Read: 9750rpm
